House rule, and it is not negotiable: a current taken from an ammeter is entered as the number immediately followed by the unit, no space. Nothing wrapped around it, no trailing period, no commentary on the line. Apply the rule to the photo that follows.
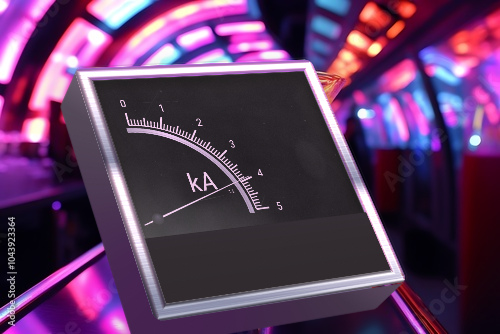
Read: 4kA
